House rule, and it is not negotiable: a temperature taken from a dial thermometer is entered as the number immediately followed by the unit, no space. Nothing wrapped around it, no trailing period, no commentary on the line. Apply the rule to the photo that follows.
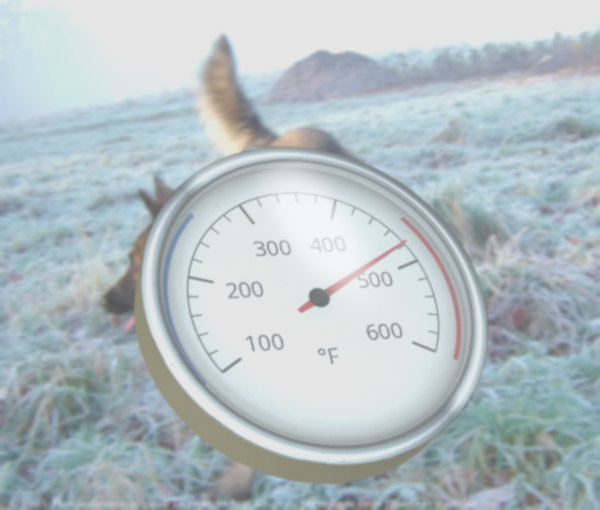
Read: 480°F
